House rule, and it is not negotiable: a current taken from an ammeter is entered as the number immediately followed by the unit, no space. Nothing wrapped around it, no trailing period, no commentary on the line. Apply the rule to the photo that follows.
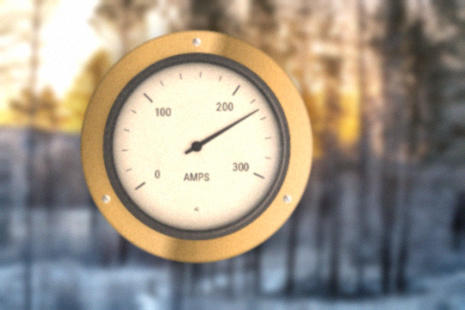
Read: 230A
